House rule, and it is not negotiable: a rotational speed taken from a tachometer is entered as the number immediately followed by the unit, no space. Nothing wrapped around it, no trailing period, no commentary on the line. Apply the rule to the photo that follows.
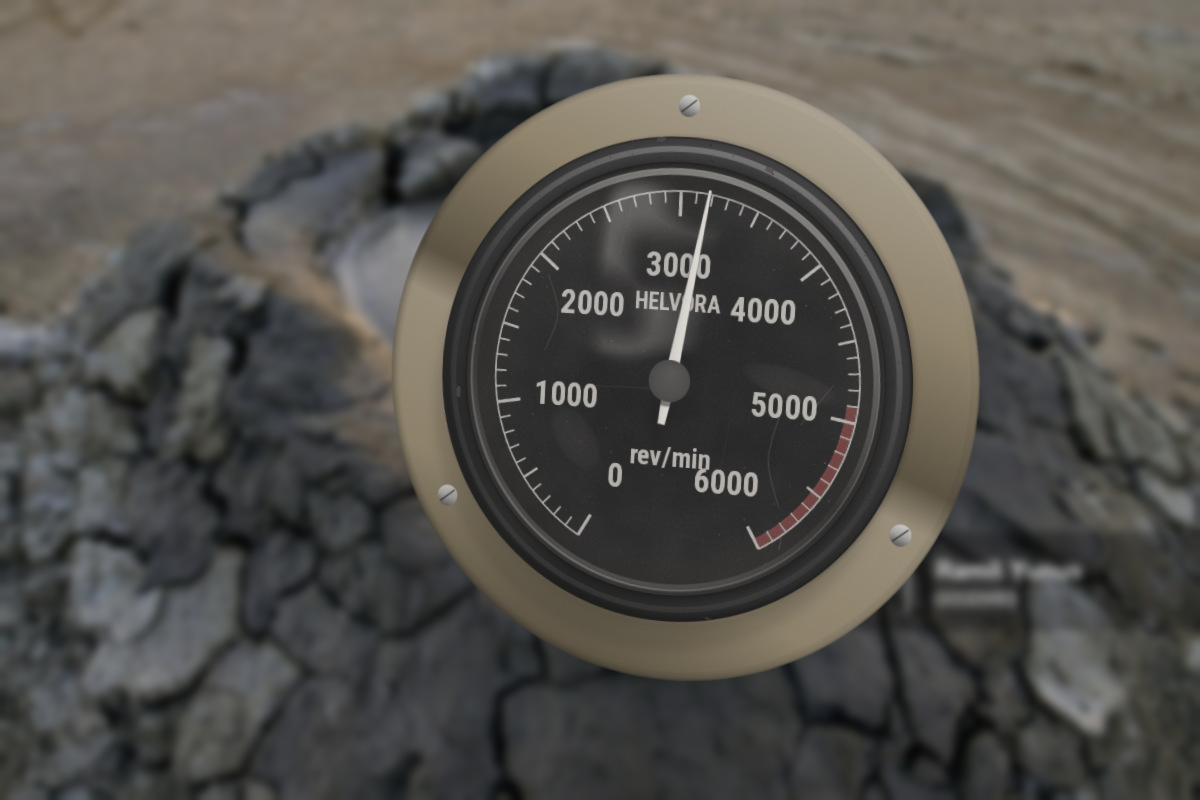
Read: 3200rpm
